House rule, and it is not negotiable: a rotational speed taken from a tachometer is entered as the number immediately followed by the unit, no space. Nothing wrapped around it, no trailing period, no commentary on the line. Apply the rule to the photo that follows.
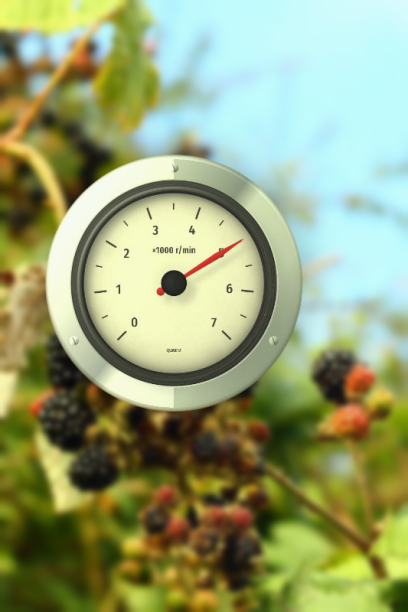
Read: 5000rpm
